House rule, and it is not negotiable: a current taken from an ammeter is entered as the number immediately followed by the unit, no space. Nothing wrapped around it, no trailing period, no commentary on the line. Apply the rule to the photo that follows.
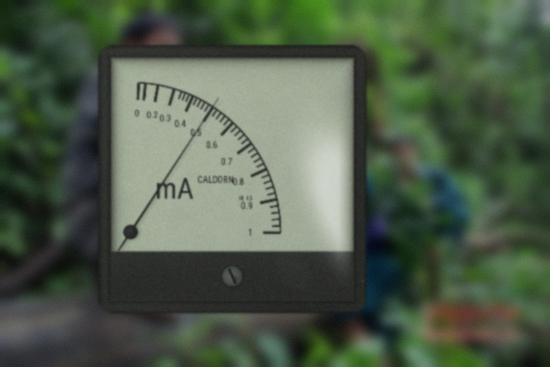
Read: 0.5mA
